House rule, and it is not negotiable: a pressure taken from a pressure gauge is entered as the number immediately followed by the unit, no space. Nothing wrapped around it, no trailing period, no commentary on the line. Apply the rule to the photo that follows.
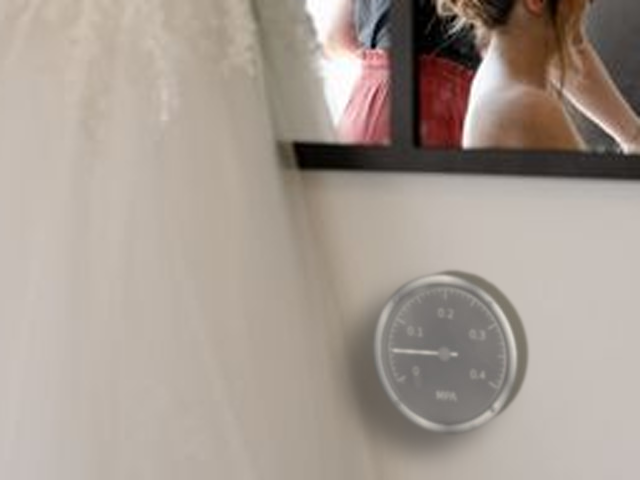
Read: 0.05MPa
